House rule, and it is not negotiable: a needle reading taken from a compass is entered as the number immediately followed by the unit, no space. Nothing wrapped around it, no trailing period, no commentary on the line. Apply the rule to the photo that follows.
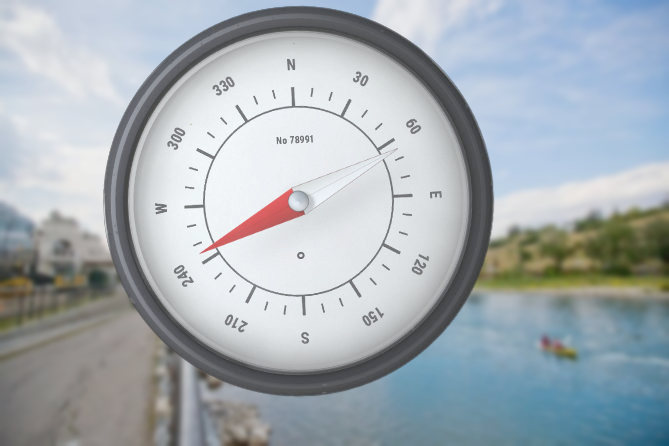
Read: 245°
